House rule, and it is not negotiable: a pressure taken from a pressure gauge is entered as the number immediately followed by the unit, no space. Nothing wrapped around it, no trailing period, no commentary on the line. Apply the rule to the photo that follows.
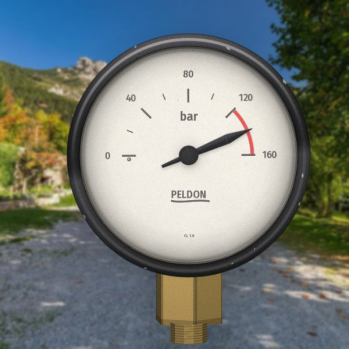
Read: 140bar
